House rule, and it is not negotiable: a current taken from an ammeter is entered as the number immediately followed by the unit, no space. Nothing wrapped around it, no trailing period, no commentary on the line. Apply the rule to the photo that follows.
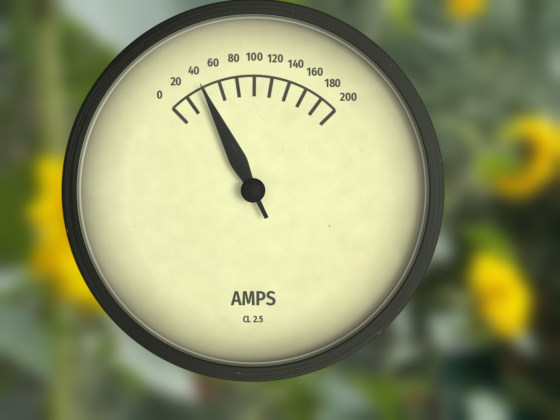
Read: 40A
